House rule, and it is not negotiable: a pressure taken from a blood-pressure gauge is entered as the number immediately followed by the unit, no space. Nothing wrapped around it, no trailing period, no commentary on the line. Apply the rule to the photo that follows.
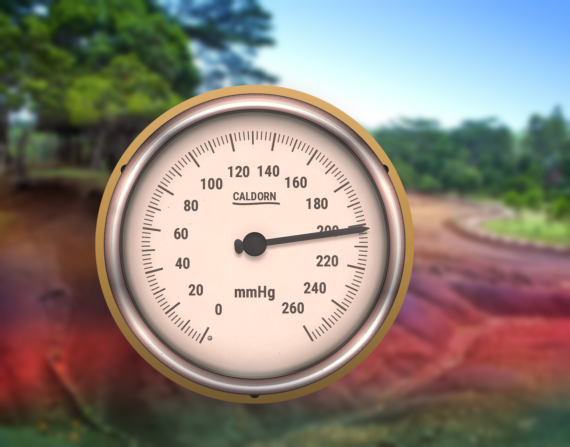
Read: 202mmHg
